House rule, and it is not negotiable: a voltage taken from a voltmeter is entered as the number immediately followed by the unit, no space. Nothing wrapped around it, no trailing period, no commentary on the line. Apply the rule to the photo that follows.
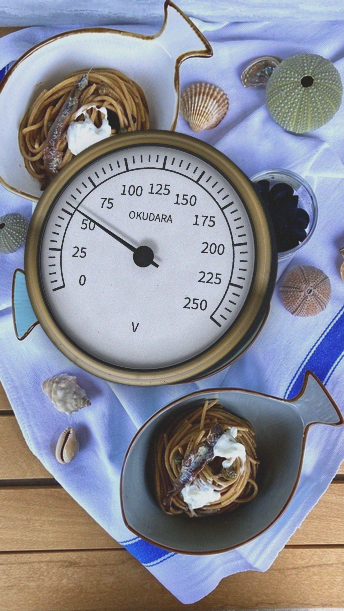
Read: 55V
